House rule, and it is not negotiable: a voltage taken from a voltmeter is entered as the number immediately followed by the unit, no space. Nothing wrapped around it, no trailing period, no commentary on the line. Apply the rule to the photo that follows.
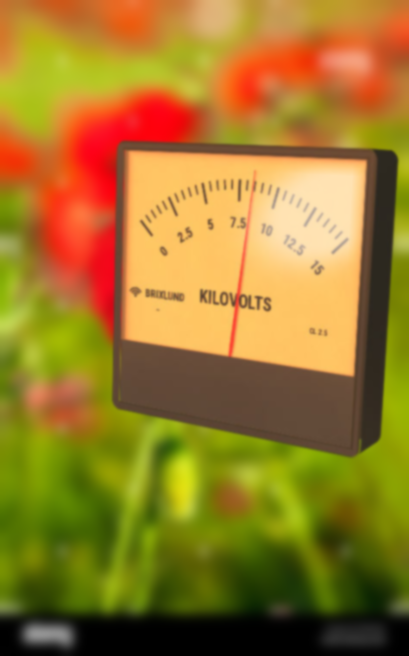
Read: 8.5kV
